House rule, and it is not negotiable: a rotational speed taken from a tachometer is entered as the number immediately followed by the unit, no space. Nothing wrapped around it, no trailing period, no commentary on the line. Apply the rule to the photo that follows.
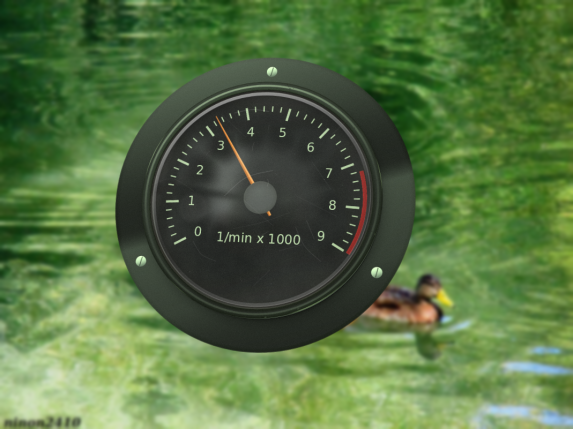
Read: 3300rpm
